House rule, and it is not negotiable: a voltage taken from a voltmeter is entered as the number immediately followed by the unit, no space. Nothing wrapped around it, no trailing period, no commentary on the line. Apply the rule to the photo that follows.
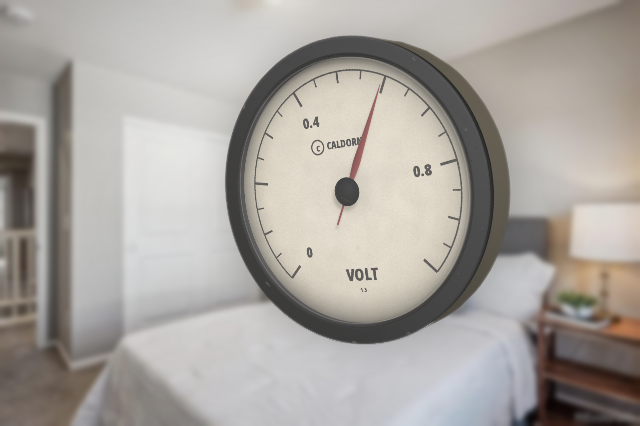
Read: 0.6V
